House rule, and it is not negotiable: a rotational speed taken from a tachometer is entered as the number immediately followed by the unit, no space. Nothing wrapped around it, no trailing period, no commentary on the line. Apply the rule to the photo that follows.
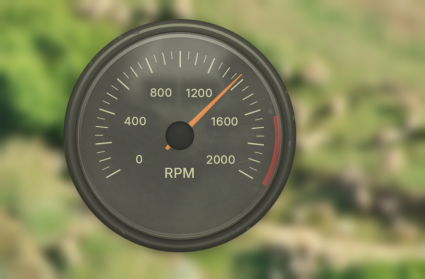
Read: 1375rpm
